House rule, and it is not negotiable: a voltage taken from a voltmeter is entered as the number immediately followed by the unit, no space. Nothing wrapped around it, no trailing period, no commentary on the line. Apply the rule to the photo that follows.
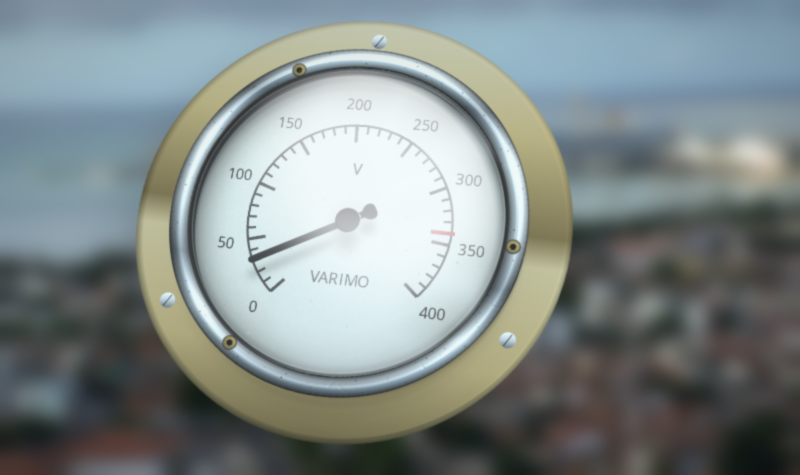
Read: 30V
